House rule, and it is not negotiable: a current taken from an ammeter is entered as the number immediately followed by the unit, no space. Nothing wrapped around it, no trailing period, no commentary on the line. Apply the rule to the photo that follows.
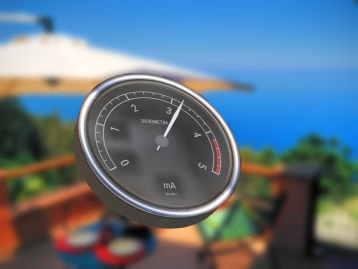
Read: 3.2mA
